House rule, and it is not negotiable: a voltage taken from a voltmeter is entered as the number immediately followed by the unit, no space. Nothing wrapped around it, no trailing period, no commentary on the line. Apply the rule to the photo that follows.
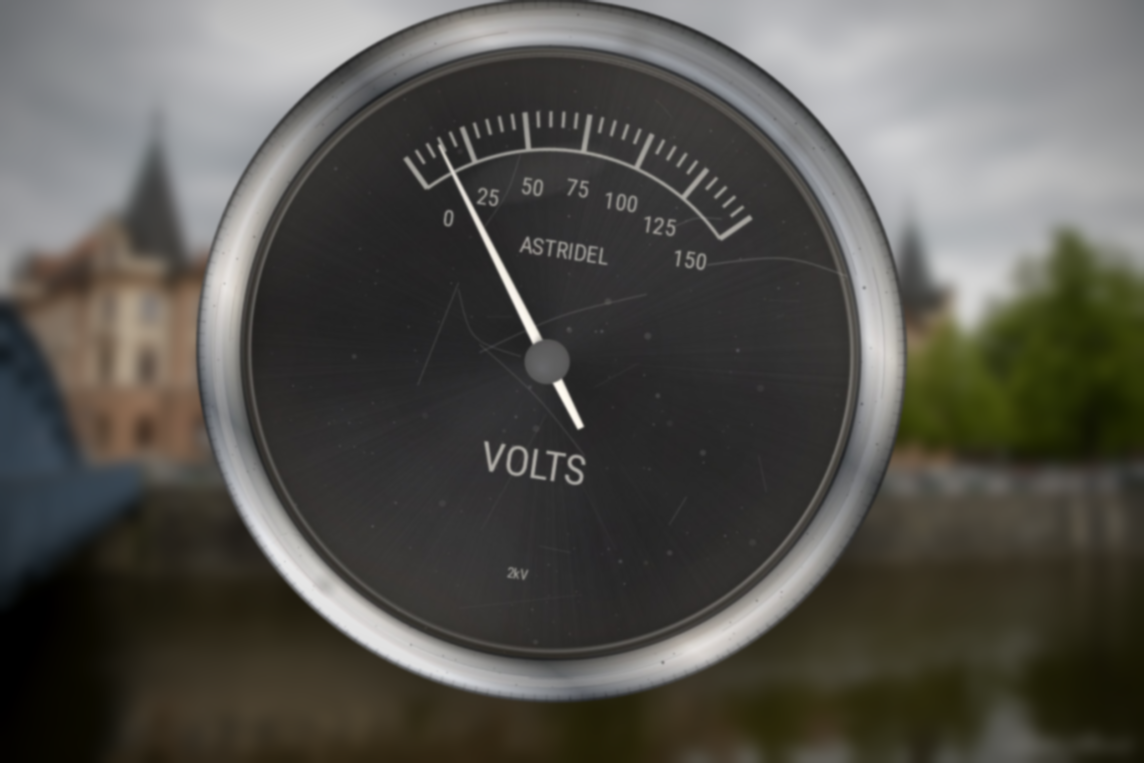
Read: 15V
